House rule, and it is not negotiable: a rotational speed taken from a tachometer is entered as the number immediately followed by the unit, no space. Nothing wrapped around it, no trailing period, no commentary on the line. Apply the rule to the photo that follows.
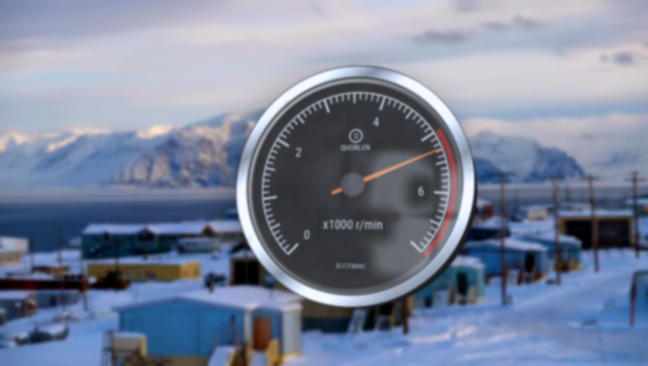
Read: 5300rpm
